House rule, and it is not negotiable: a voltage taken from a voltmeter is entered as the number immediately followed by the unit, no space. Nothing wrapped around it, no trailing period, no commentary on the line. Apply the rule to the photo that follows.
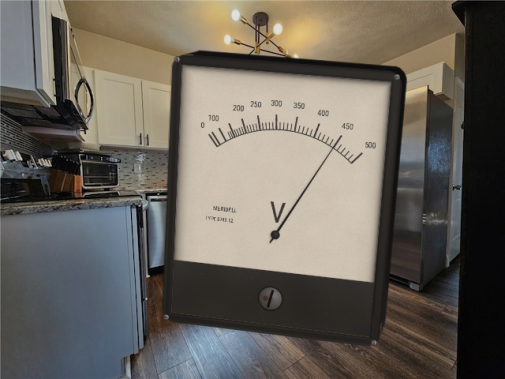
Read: 450V
